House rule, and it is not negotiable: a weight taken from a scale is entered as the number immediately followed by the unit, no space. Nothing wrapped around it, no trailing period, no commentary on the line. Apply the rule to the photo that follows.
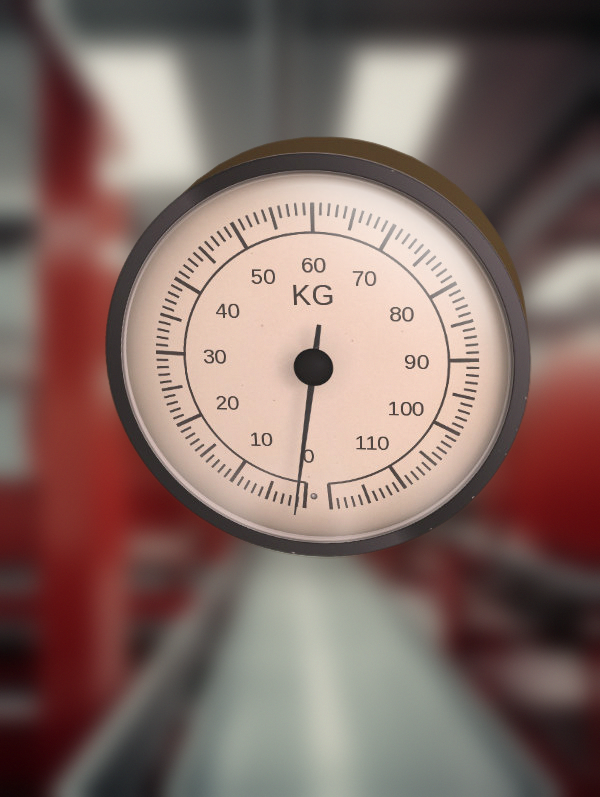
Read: 1kg
